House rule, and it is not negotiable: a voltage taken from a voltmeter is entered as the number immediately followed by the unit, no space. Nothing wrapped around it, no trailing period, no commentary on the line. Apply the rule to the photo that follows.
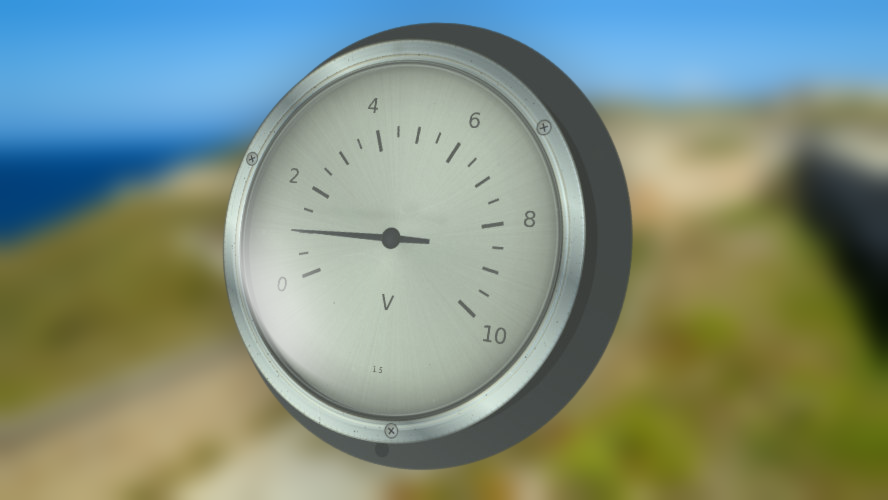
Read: 1V
